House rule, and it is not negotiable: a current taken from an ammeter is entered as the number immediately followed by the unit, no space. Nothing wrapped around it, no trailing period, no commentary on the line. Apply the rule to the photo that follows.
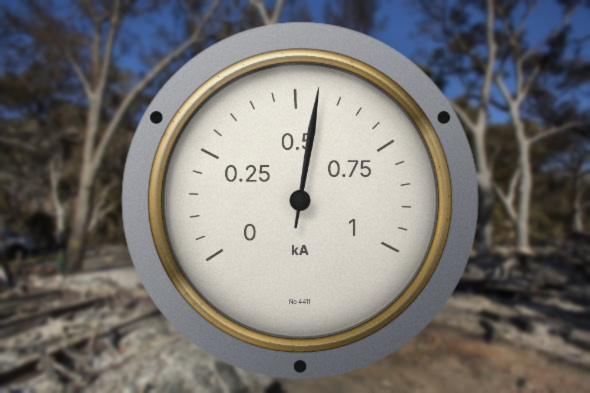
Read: 0.55kA
